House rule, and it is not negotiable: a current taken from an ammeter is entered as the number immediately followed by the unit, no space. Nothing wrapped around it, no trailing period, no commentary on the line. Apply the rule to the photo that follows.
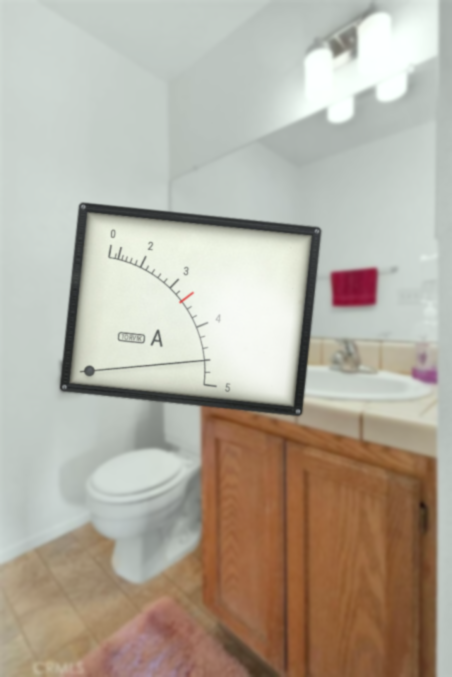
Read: 4.6A
